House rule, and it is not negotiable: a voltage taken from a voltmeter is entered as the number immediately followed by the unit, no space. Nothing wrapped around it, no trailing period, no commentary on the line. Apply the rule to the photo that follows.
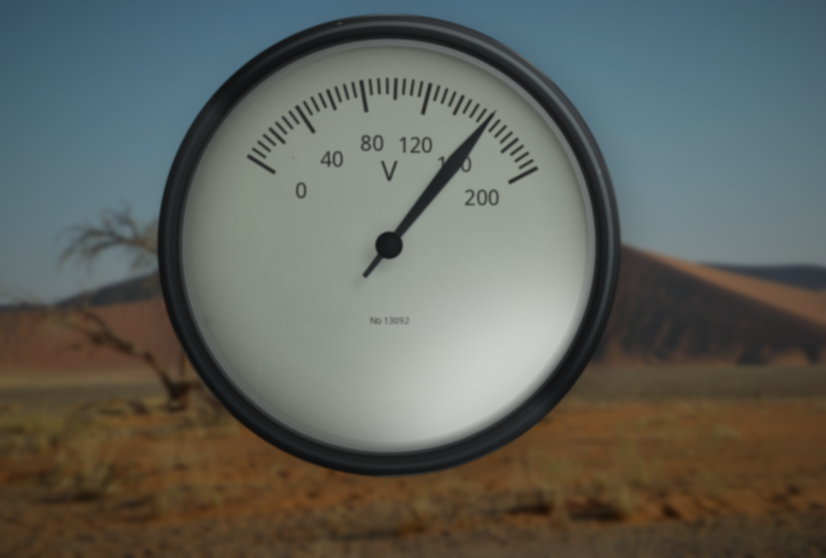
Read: 160V
